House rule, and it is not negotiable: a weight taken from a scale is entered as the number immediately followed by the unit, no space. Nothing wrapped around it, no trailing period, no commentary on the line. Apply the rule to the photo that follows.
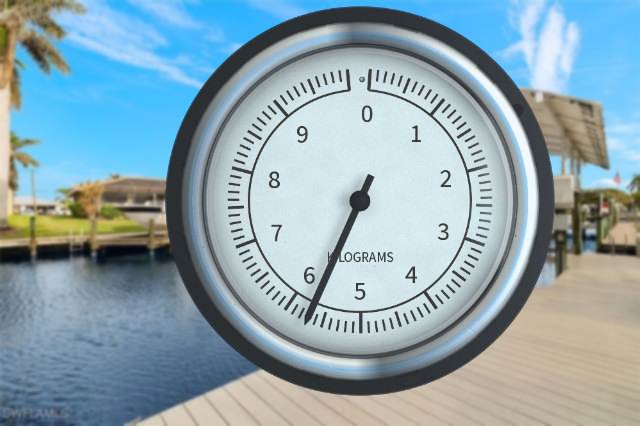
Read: 5.7kg
